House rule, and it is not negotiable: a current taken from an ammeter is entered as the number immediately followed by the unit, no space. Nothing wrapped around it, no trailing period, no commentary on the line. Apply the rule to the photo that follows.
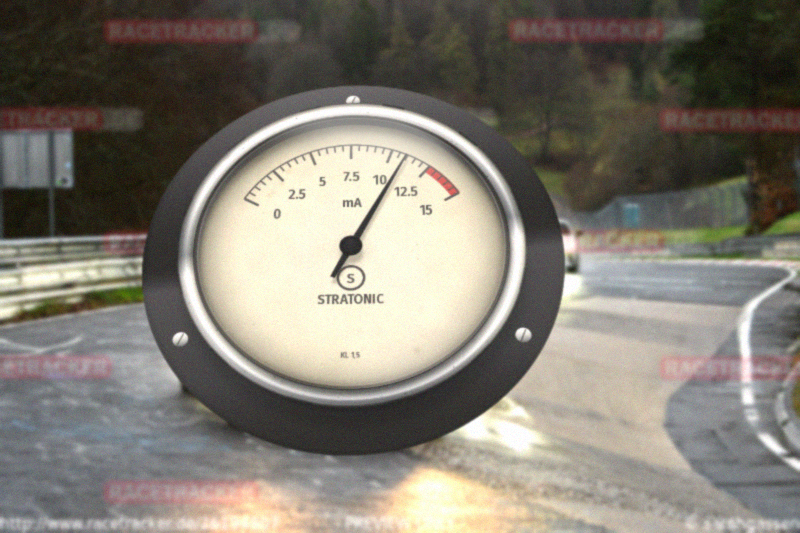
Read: 11mA
